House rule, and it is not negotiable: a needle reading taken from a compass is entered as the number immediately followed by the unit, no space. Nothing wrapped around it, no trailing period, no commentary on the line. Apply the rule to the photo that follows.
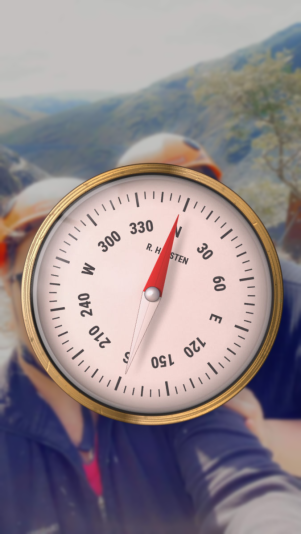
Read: 357.5°
